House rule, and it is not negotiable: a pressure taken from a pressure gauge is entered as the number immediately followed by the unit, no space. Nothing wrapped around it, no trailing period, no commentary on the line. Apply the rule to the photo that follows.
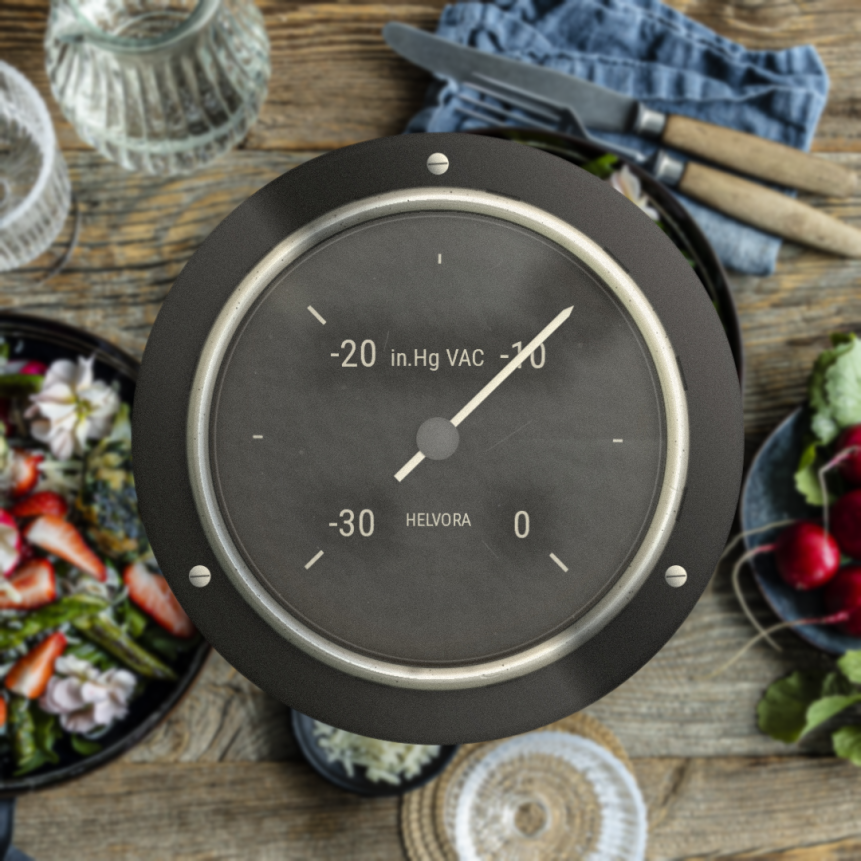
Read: -10inHg
